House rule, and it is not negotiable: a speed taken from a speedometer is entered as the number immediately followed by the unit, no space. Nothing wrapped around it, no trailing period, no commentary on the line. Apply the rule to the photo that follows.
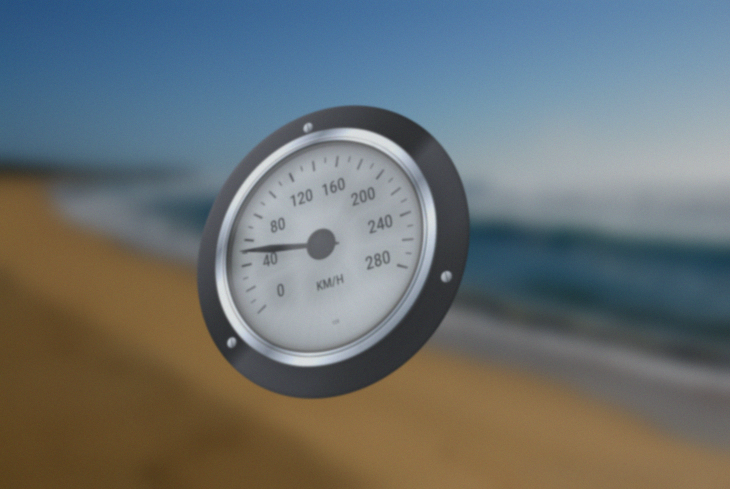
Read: 50km/h
